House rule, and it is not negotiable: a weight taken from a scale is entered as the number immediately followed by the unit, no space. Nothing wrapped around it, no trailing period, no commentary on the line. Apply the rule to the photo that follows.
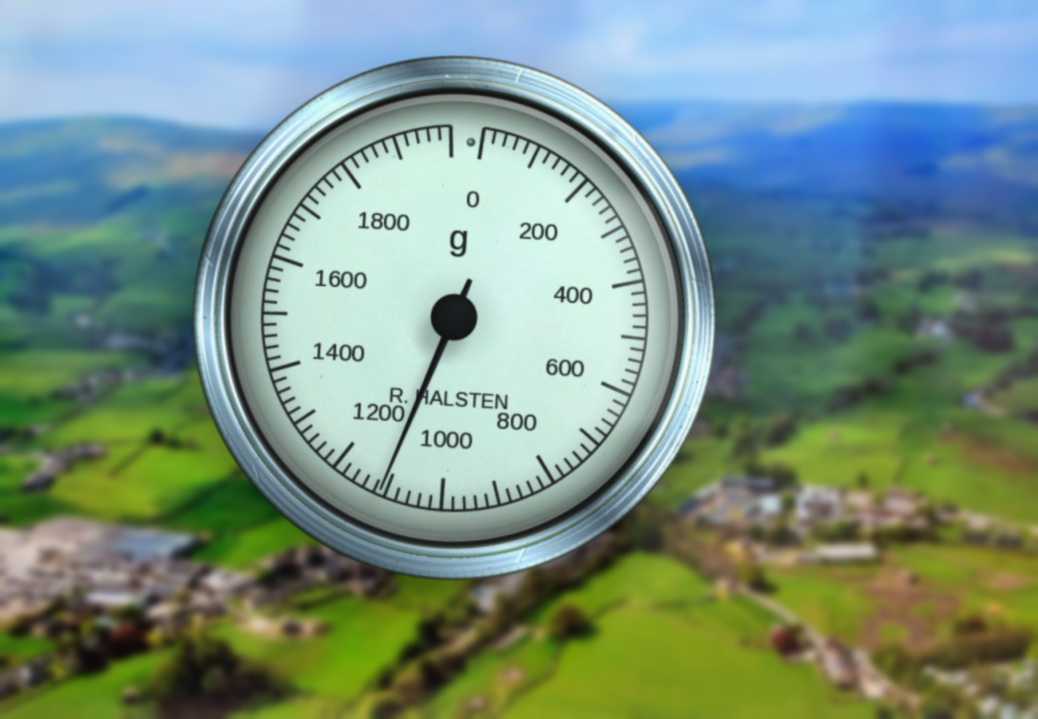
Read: 1110g
